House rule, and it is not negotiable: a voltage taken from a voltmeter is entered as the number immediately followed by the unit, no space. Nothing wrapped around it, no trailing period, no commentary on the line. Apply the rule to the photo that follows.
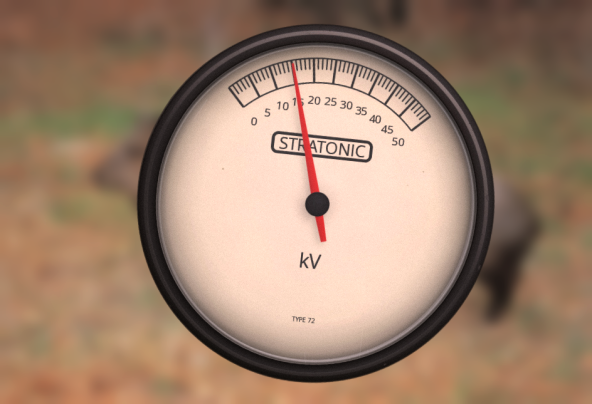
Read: 15kV
